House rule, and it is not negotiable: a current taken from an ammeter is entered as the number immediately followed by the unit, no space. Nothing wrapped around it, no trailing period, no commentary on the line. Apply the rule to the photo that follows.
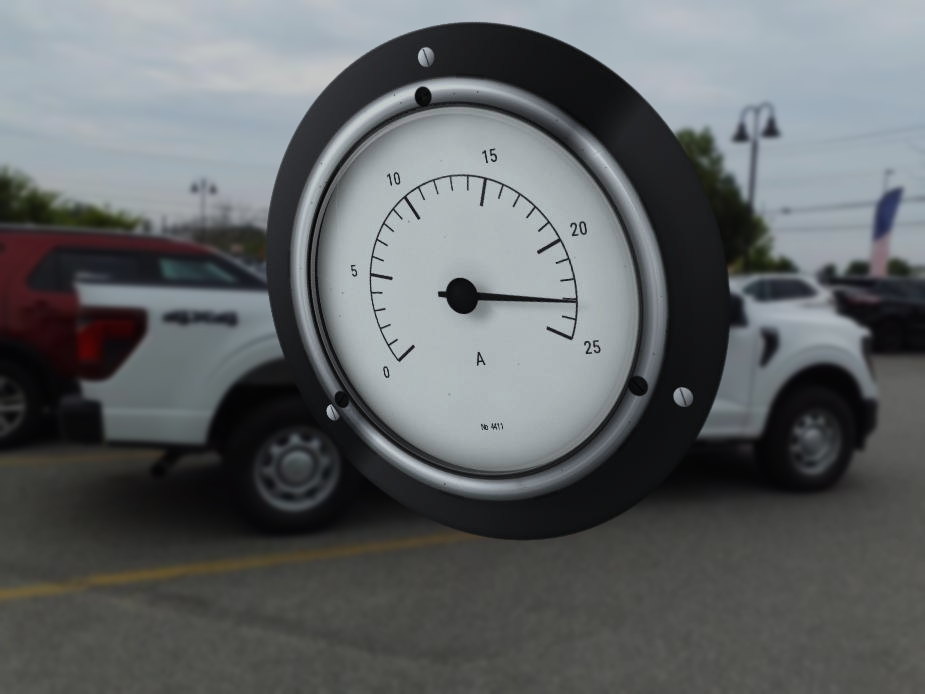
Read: 23A
